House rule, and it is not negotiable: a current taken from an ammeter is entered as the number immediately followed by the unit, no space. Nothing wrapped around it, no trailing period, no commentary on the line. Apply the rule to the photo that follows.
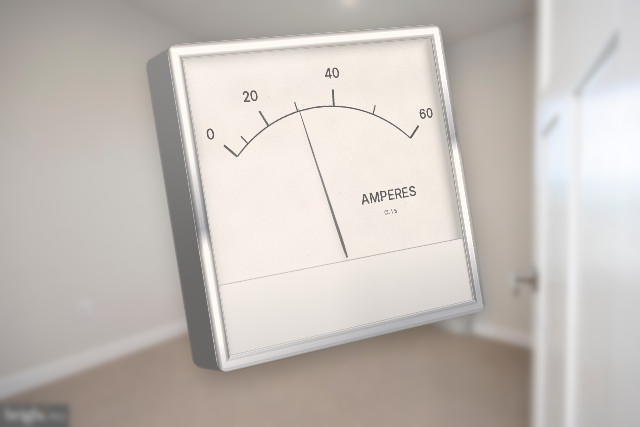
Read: 30A
